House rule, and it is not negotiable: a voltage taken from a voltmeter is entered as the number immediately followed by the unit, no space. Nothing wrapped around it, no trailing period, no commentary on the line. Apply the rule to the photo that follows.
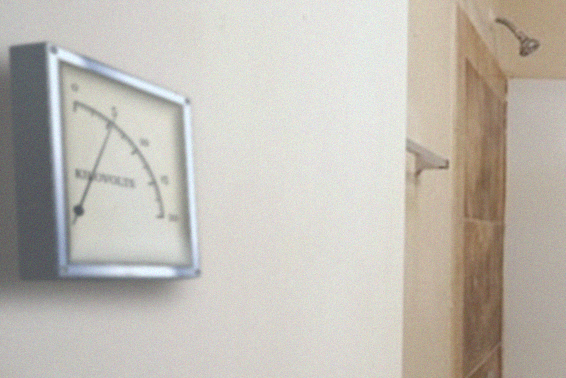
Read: 5kV
